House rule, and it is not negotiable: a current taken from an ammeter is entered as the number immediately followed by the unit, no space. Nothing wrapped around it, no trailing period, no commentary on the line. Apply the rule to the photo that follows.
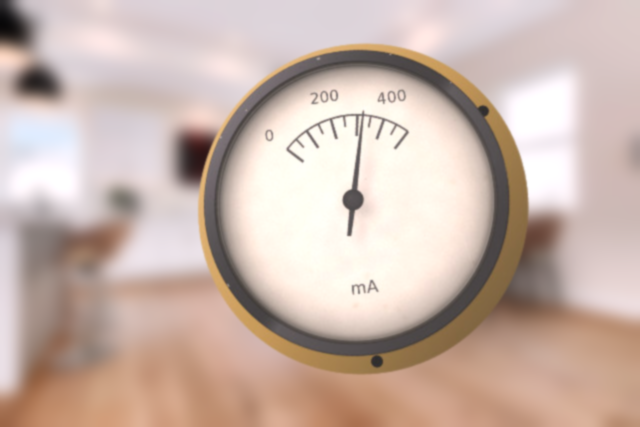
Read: 325mA
